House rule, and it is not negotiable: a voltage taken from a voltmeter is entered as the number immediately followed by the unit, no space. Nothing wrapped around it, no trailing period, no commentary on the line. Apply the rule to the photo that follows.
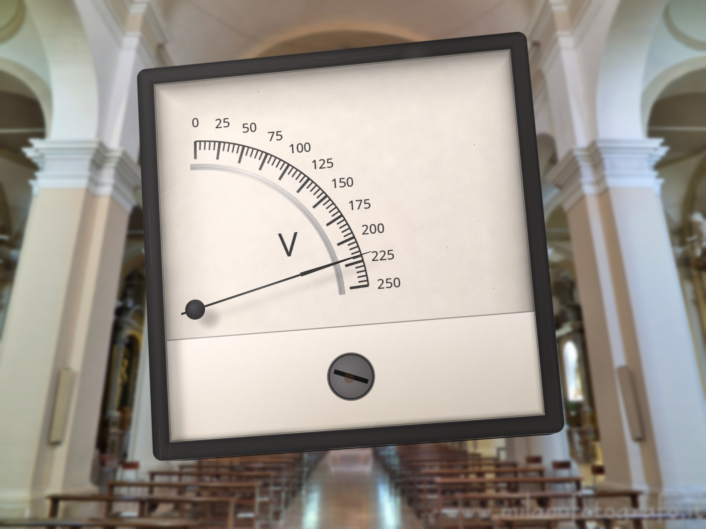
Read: 220V
